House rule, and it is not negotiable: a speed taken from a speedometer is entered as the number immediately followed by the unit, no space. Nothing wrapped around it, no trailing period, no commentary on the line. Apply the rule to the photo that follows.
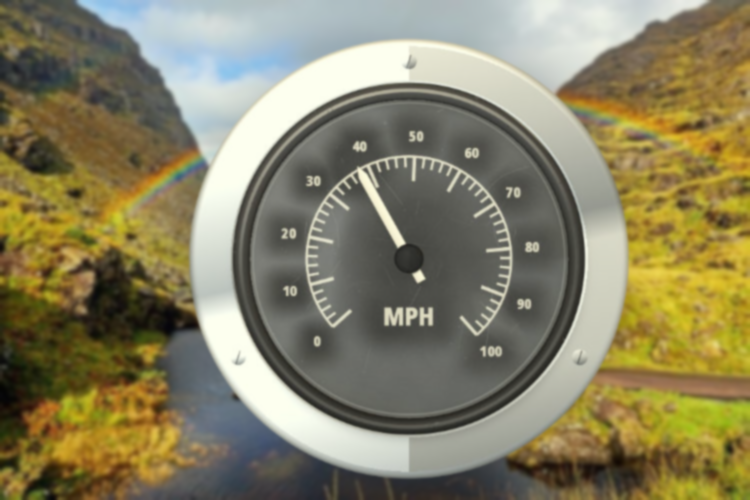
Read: 38mph
